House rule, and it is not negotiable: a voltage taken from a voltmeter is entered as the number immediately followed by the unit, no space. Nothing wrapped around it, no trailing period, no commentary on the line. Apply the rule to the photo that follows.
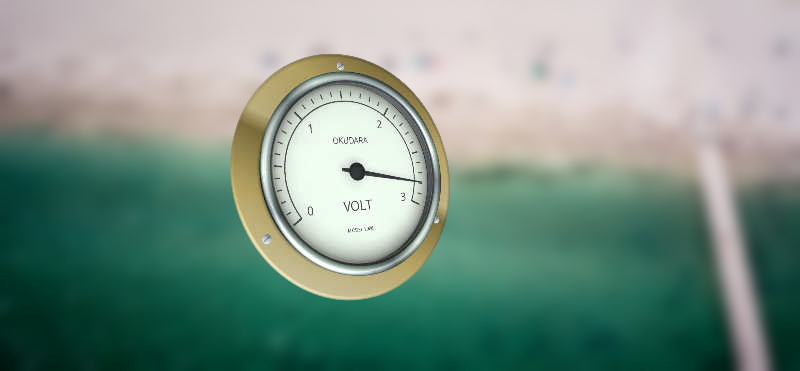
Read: 2.8V
